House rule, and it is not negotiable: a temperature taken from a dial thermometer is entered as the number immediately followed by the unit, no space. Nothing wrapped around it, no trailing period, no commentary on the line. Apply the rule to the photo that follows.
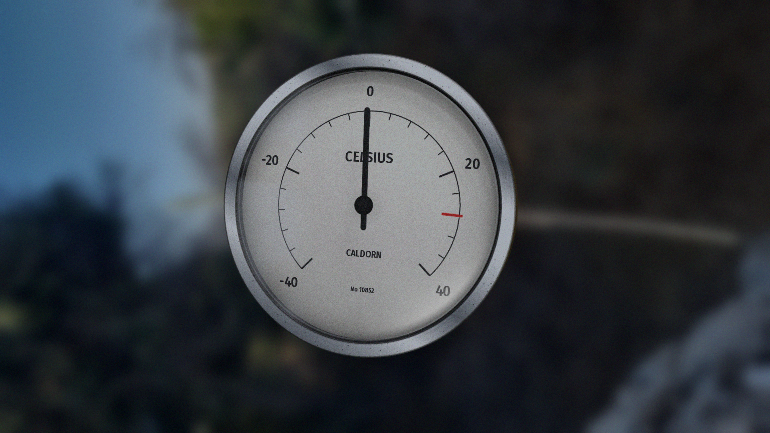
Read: 0°C
